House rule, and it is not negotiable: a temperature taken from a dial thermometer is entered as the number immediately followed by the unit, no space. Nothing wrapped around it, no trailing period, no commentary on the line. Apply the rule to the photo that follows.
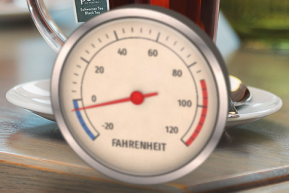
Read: -4°F
